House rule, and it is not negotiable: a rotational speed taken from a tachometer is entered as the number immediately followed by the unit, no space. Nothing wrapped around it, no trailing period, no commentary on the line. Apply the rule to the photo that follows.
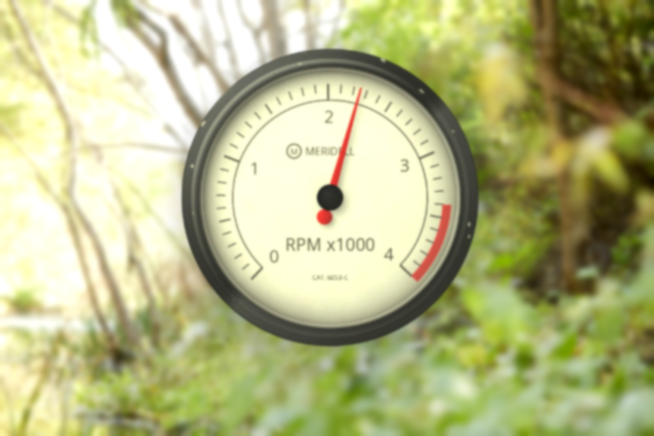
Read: 2250rpm
